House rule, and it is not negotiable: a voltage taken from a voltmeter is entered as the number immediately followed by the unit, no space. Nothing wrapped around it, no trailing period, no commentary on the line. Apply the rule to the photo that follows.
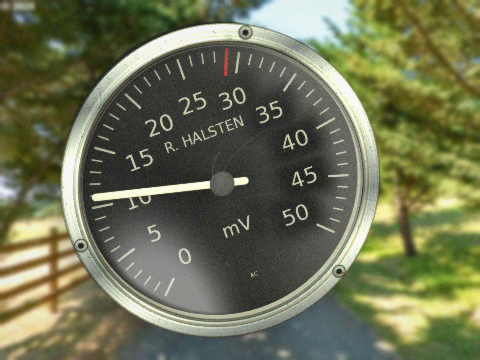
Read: 11mV
